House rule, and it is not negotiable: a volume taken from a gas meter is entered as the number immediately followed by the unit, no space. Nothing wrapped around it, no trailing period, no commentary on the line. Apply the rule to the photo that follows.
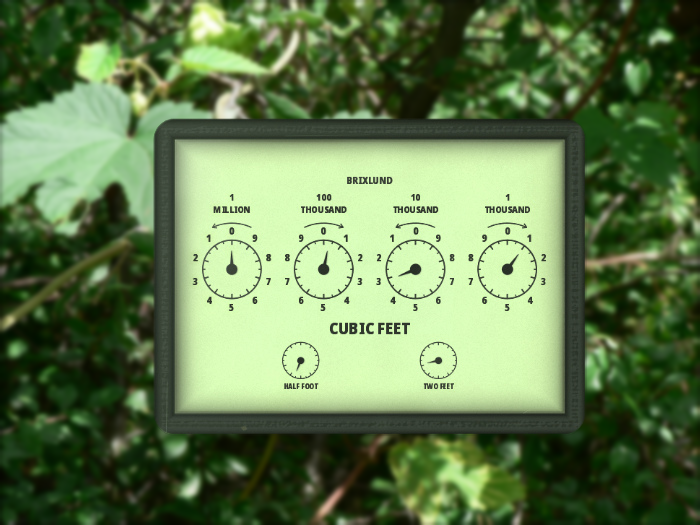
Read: 3100ft³
